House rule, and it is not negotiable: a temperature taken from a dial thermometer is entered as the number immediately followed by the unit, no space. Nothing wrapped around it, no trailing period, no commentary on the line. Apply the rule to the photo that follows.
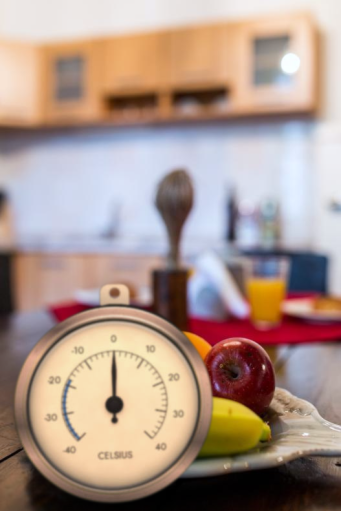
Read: 0°C
